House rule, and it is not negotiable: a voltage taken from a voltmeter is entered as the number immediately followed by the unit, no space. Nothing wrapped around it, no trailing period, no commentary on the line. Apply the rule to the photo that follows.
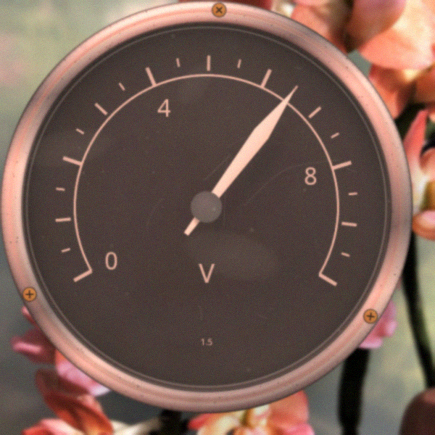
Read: 6.5V
